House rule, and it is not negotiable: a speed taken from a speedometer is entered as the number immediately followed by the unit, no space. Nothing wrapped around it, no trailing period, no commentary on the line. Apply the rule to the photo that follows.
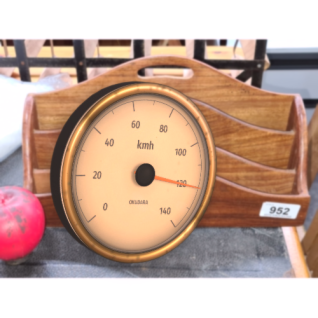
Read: 120km/h
